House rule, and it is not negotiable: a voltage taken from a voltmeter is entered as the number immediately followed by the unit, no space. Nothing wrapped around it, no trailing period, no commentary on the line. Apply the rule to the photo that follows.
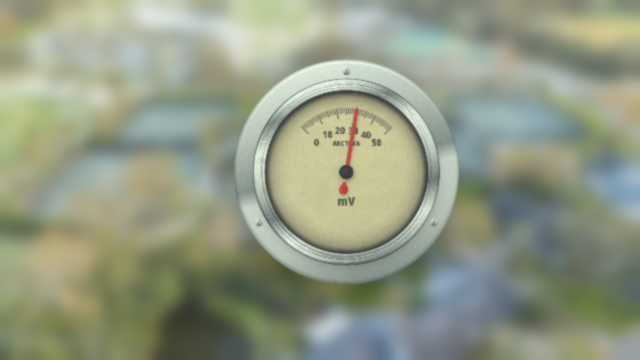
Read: 30mV
